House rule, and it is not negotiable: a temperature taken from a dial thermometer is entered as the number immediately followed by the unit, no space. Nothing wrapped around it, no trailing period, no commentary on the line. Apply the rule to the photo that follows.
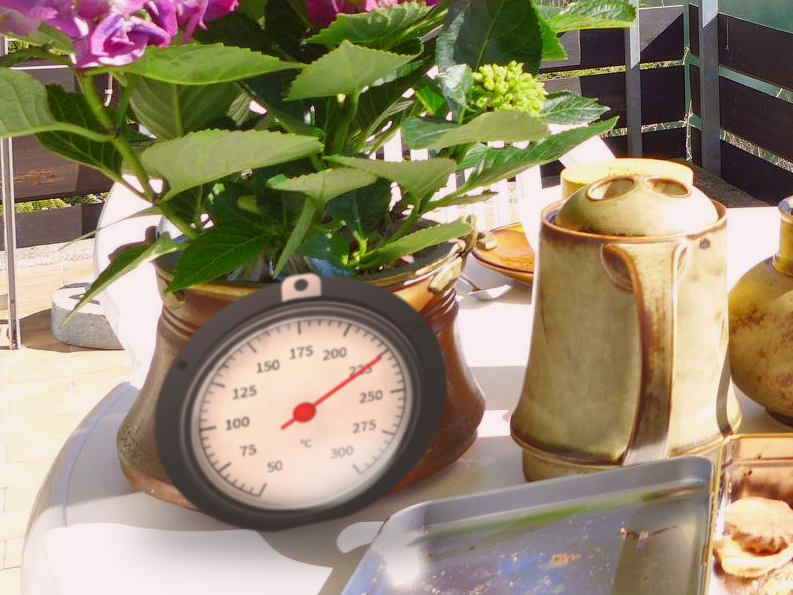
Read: 225°C
